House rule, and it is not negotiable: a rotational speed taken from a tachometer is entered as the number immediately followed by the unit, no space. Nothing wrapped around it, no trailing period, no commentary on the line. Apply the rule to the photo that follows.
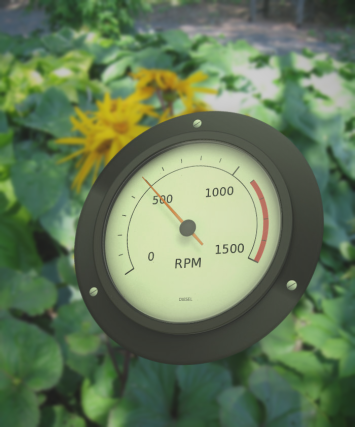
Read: 500rpm
